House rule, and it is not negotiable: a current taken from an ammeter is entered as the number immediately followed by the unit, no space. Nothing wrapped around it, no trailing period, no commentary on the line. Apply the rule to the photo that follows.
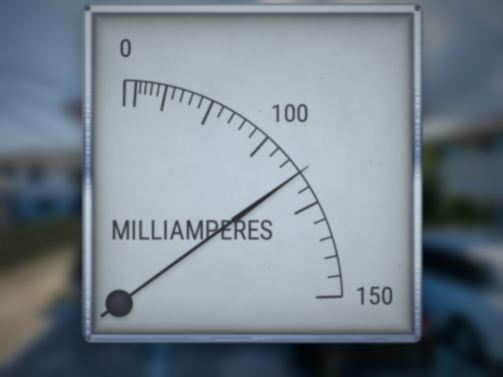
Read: 115mA
